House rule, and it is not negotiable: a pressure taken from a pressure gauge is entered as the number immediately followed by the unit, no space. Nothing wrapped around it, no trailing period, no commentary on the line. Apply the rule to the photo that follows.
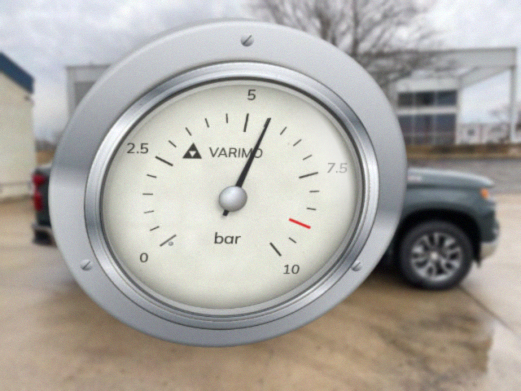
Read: 5.5bar
